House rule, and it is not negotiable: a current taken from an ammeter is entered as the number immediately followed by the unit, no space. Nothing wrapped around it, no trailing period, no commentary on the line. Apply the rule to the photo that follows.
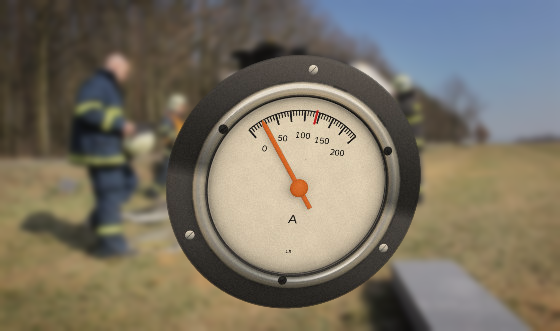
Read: 25A
